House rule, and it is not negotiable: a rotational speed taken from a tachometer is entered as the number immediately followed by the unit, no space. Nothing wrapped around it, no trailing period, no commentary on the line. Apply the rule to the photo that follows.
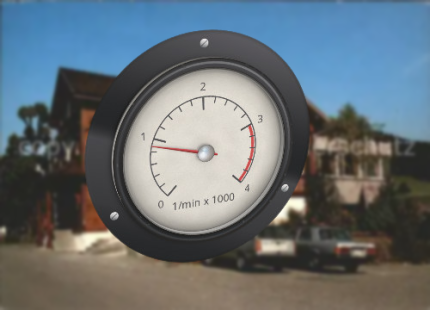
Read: 900rpm
